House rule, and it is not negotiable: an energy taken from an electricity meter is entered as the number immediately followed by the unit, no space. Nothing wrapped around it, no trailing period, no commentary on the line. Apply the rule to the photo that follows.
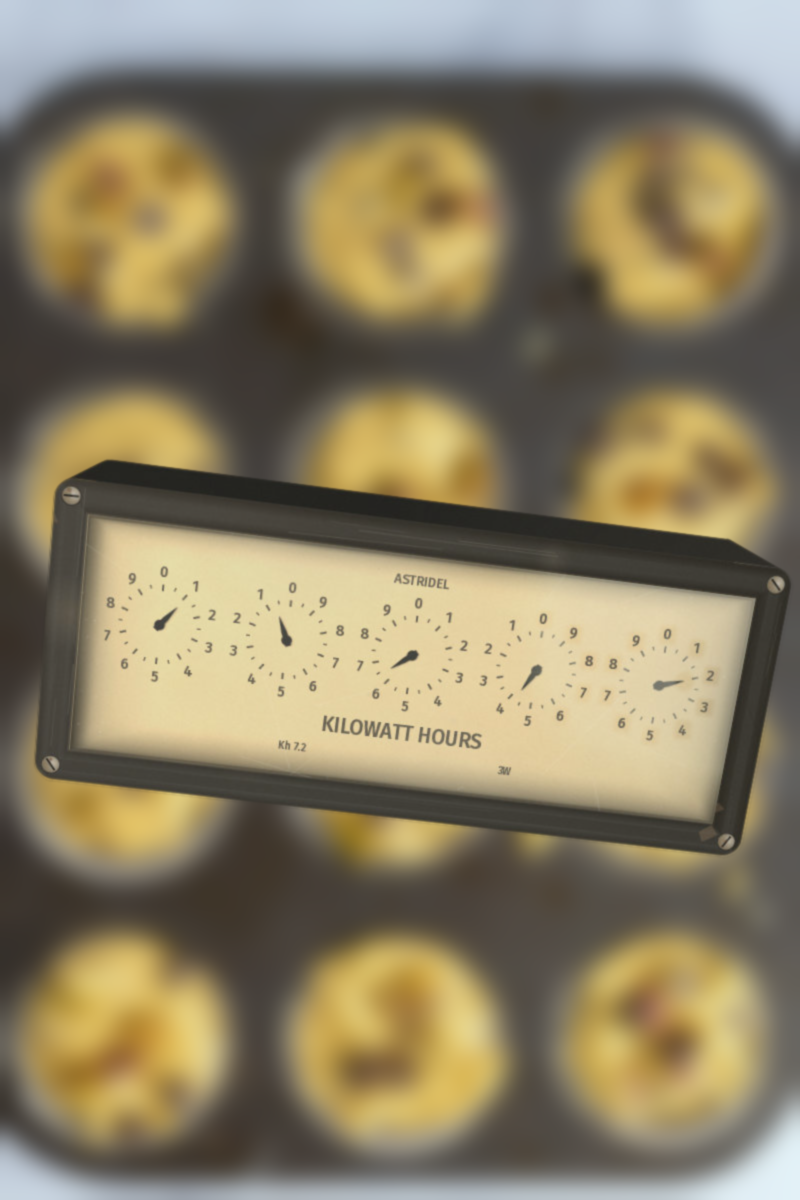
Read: 10642kWh
